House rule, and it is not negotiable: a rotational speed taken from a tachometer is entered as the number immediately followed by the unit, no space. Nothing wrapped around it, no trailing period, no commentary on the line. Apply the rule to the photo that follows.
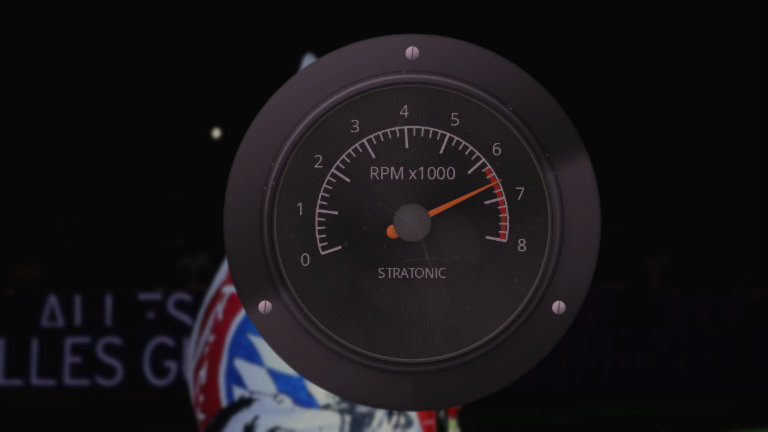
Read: 6600rpm
